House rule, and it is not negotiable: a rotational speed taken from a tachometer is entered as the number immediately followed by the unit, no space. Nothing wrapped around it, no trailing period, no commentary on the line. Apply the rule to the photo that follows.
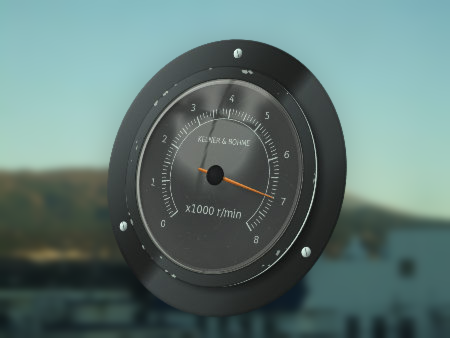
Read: 7000rpm
